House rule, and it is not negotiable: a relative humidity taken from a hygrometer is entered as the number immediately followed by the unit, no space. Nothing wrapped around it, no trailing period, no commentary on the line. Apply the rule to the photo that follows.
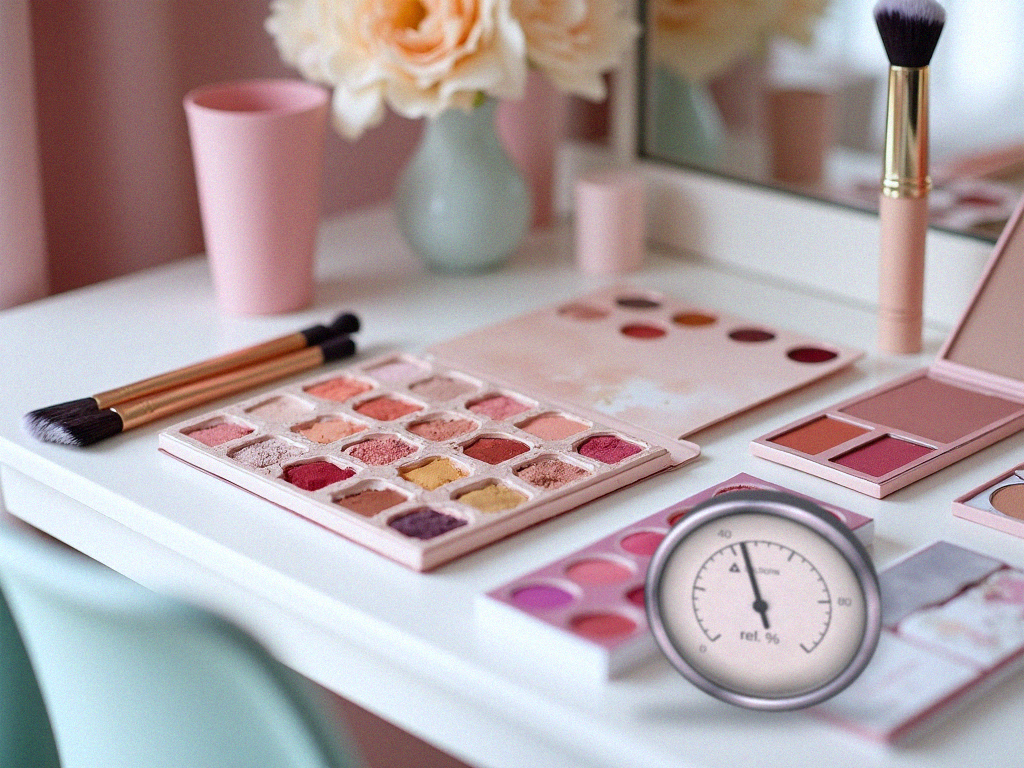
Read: 44%
